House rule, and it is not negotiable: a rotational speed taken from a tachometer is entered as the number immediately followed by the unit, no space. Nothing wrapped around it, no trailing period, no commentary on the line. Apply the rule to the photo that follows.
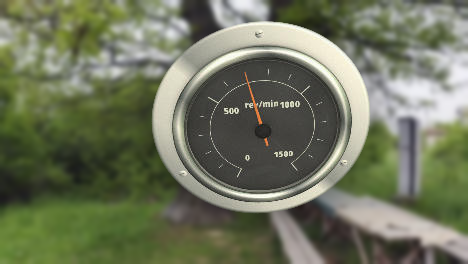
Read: 700rpm
